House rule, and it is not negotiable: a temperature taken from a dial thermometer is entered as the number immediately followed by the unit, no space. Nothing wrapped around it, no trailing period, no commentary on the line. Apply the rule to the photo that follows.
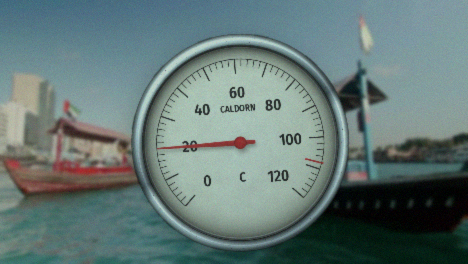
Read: 20°C
